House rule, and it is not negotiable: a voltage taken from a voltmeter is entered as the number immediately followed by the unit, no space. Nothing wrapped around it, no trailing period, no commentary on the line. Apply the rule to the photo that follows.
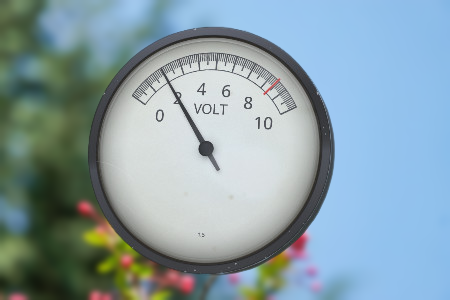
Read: 2V
